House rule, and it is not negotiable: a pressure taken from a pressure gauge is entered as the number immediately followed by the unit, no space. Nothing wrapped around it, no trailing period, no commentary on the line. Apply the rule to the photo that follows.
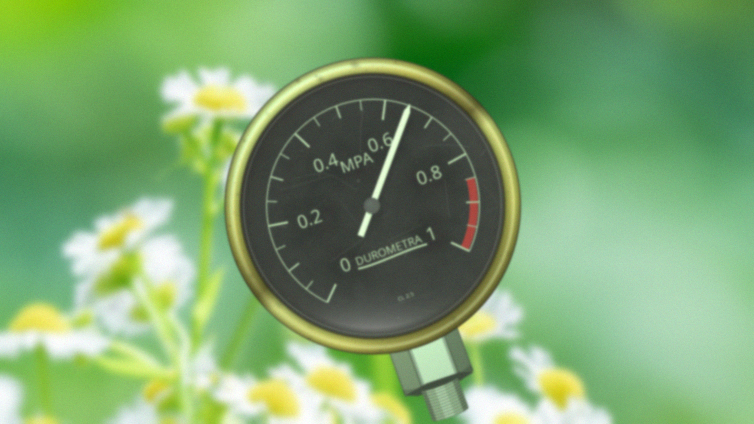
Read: 0.65MPa
